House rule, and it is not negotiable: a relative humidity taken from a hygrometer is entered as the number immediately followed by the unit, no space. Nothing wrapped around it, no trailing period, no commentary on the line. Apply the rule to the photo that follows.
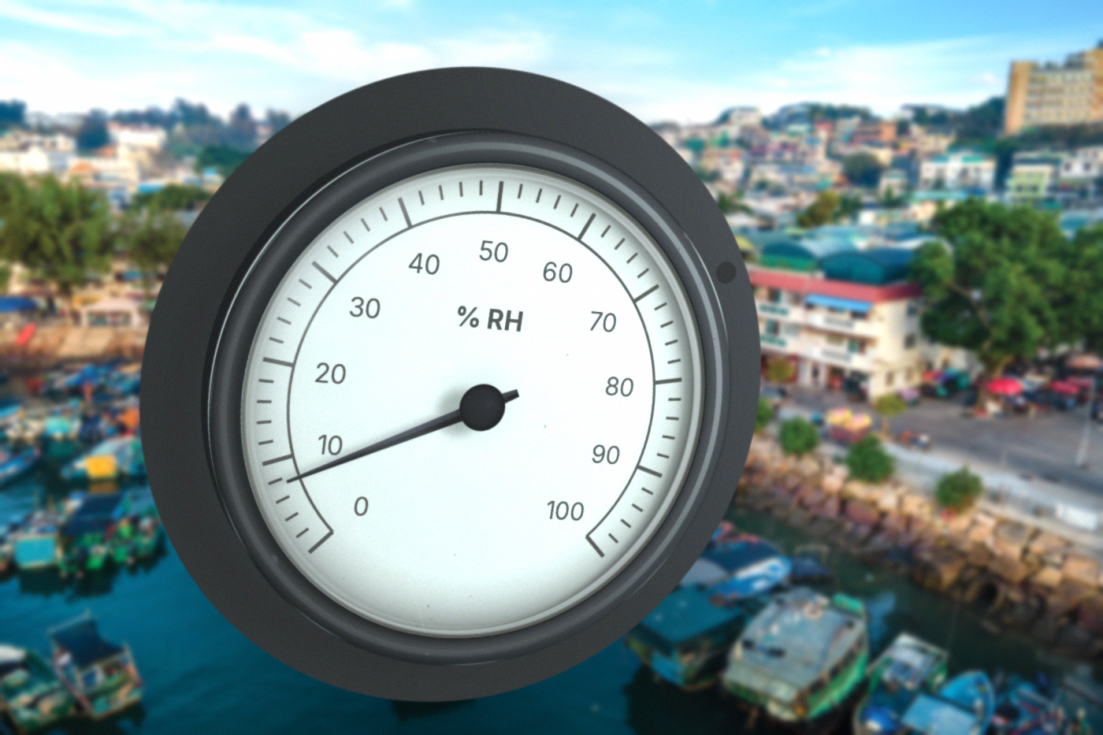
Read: 8%
